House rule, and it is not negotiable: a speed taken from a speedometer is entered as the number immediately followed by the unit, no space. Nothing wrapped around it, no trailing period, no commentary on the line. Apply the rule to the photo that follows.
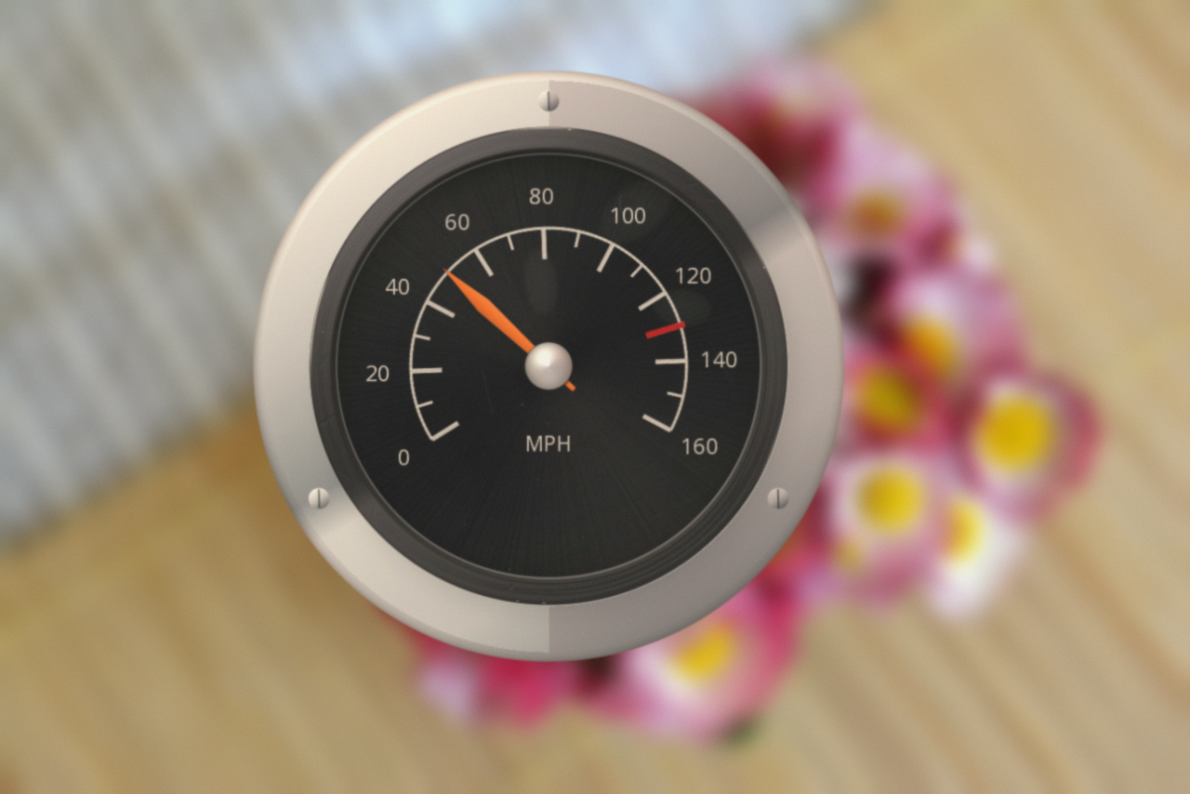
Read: 50mph
